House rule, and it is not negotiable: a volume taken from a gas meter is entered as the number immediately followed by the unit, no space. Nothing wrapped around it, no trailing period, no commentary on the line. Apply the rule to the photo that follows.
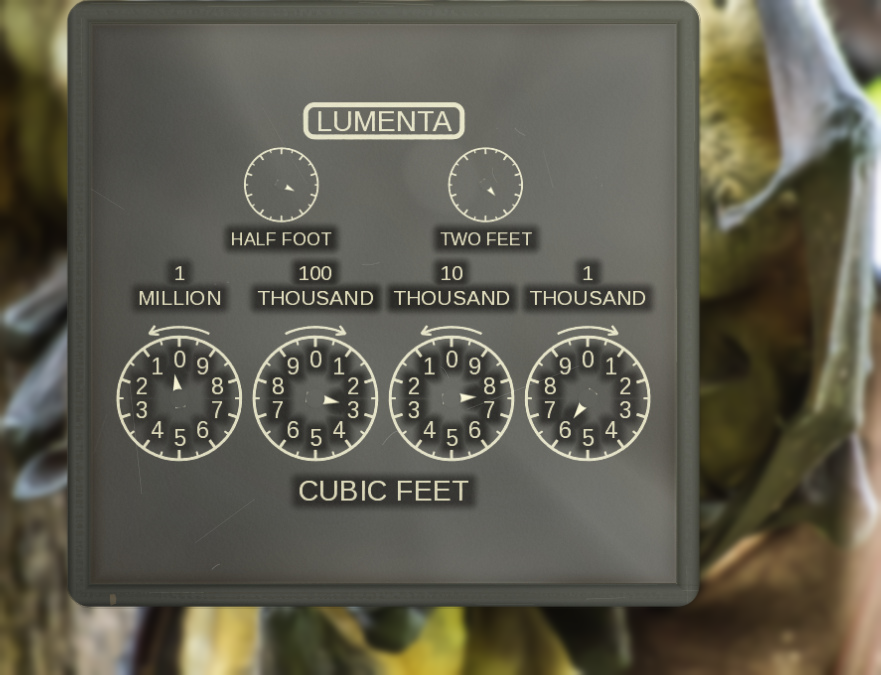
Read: 27600ft³
